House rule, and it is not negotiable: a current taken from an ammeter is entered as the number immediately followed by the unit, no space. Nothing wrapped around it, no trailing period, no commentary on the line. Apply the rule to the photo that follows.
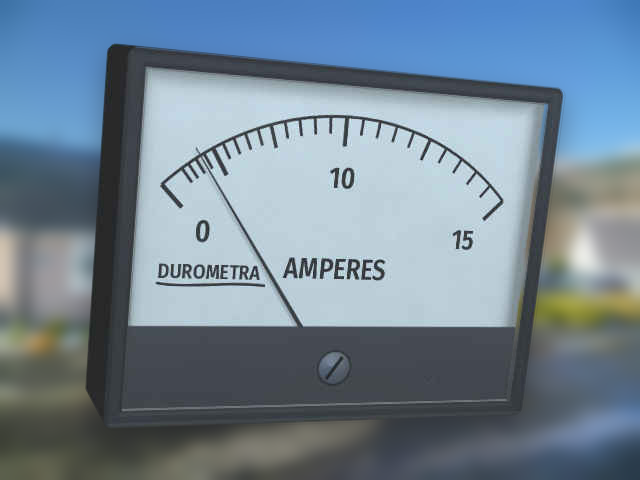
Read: 4.25A
